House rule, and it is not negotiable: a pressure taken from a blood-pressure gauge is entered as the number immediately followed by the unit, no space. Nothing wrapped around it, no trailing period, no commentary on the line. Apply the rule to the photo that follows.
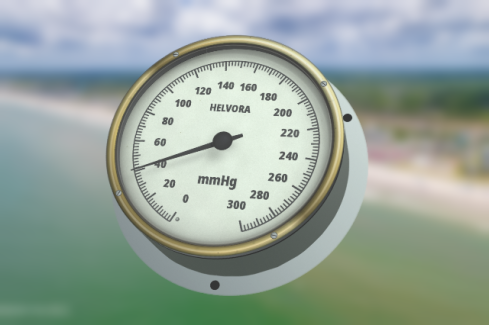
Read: 40mmHg
